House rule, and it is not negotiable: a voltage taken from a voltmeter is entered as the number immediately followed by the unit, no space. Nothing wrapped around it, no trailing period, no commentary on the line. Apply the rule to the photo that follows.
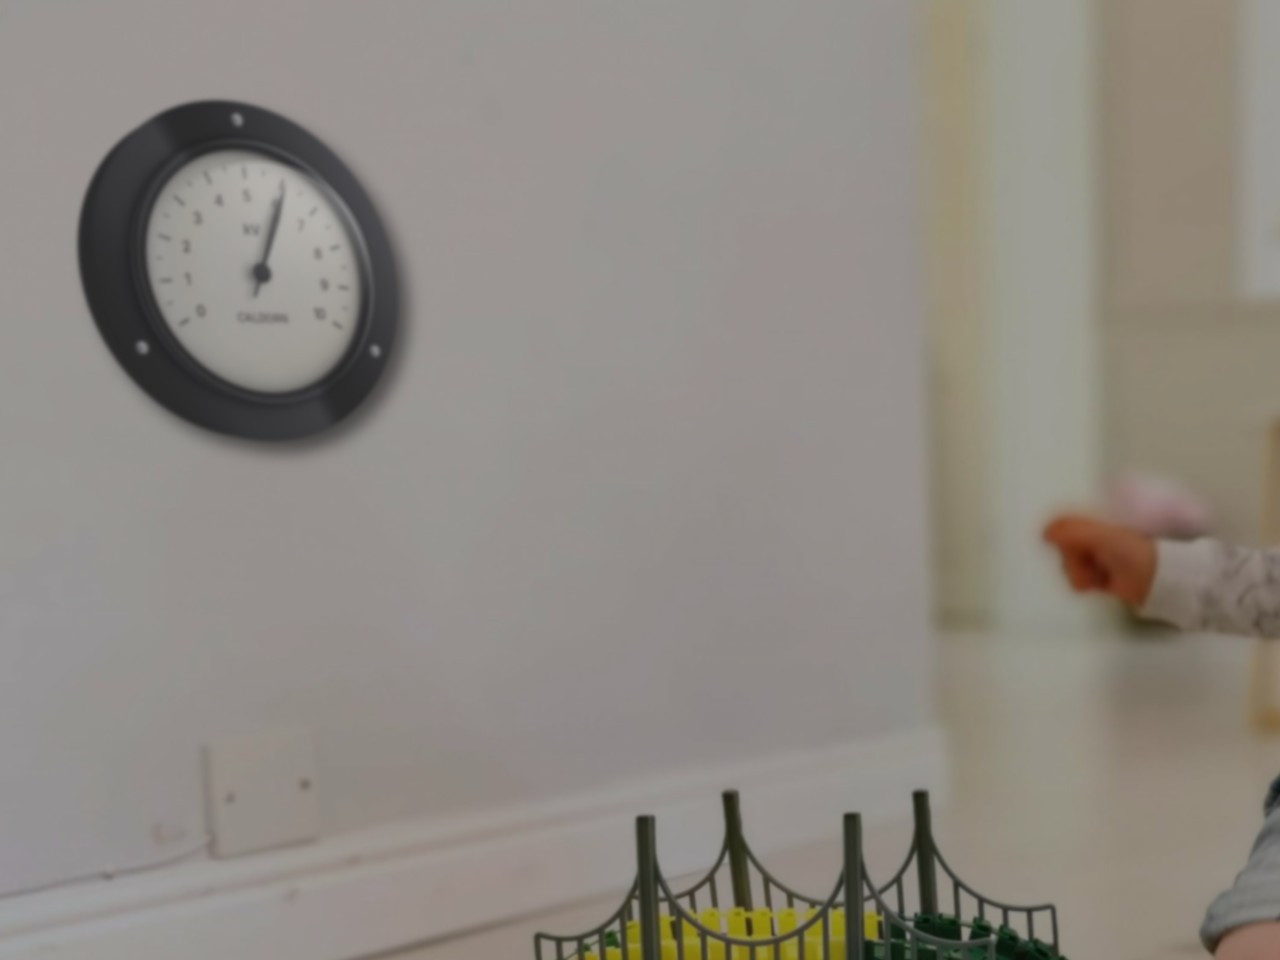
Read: 6kV
